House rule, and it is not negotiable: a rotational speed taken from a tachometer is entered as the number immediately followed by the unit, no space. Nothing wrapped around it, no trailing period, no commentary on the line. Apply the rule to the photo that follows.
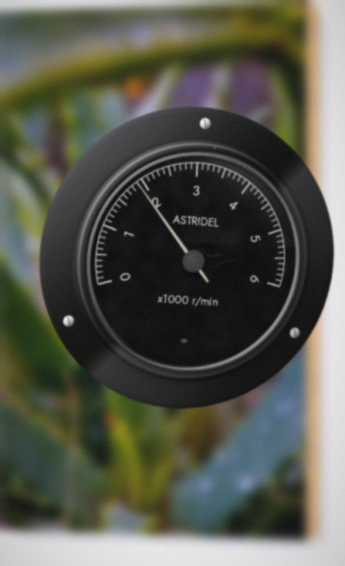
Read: 1900rpm
